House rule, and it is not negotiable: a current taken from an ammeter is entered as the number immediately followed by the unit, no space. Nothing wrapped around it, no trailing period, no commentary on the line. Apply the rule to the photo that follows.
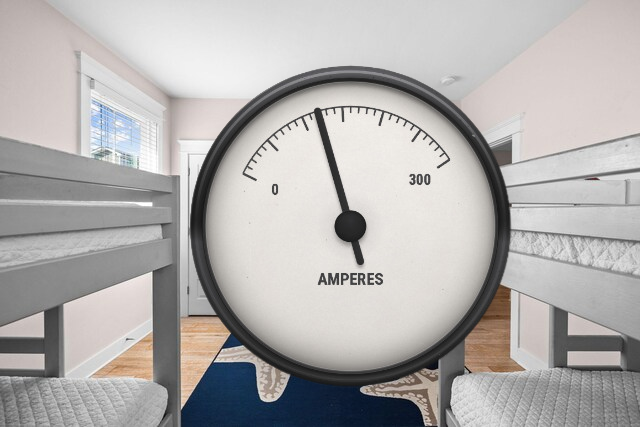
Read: 120A
